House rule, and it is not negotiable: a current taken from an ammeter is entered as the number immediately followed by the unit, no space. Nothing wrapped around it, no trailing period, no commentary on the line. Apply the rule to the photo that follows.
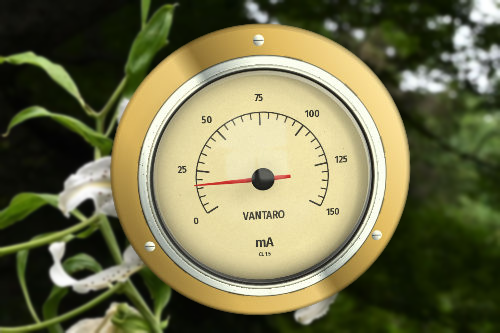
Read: 17.5mA
